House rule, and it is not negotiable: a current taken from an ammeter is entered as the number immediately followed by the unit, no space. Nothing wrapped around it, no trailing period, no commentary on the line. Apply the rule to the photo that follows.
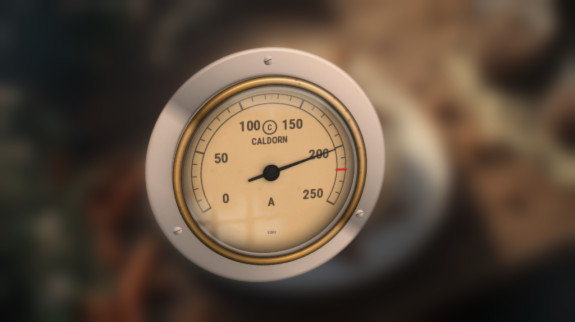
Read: 200A
